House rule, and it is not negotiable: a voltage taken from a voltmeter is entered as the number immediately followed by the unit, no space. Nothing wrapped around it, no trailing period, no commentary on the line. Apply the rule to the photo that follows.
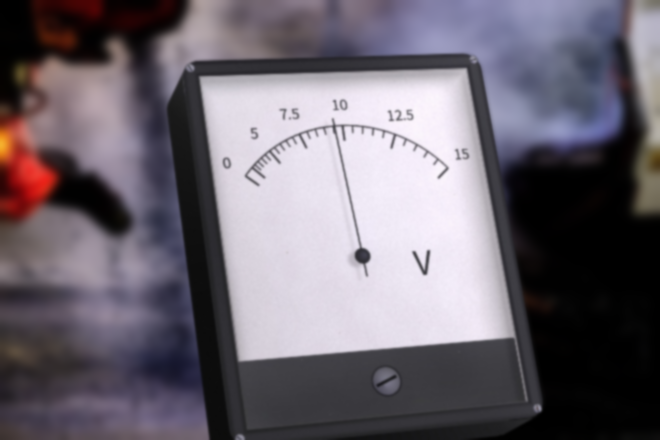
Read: 9.5V
